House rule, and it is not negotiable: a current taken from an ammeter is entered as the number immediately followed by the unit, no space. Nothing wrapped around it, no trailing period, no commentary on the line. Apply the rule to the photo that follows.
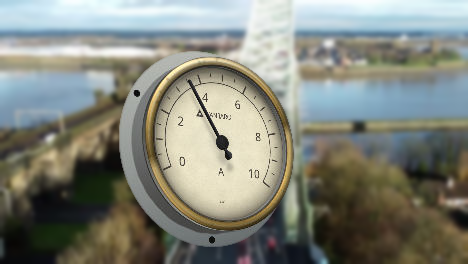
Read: 3.5A
